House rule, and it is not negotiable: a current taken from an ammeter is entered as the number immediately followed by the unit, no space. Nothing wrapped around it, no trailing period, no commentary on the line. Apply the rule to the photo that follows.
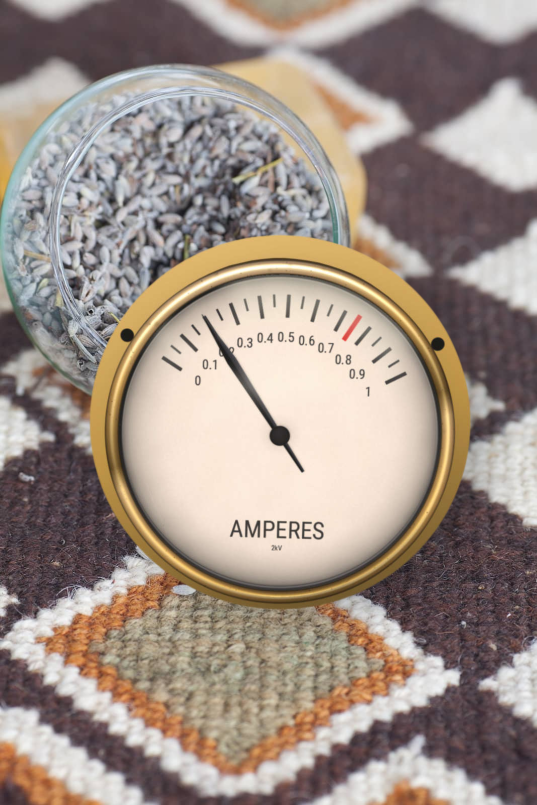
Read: 0.2A
